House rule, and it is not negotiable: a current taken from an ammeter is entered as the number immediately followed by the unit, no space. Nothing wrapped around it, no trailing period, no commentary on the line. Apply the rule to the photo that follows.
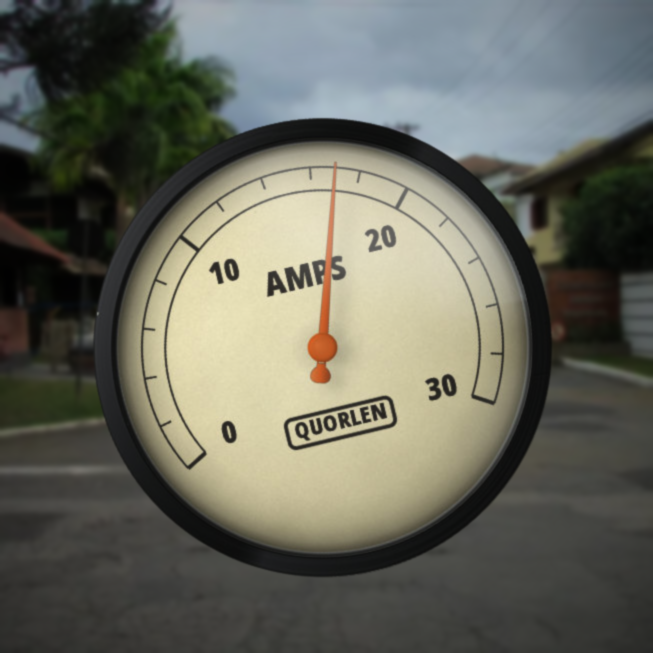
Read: 17A
